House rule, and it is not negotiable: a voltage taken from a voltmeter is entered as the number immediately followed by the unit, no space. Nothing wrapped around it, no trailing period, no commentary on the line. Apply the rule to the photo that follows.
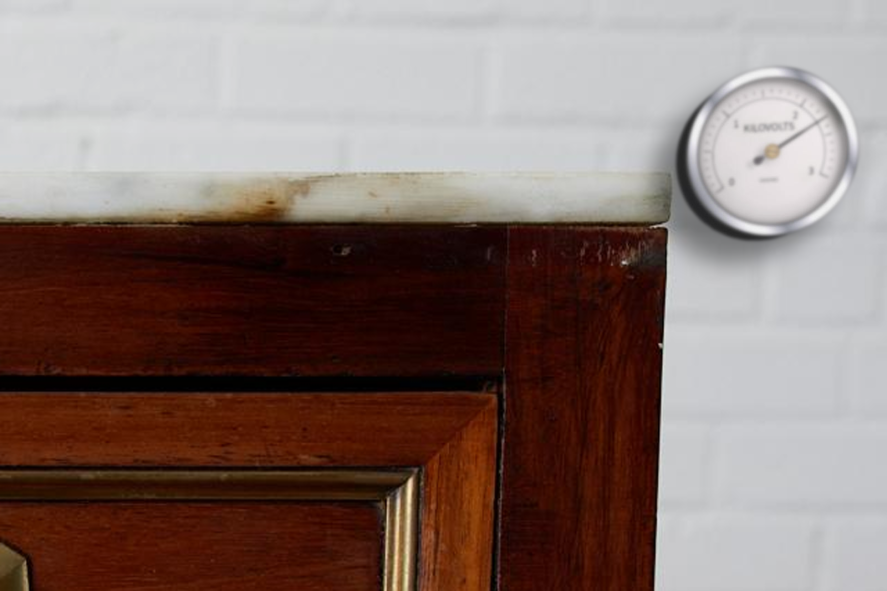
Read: 2.3kV
